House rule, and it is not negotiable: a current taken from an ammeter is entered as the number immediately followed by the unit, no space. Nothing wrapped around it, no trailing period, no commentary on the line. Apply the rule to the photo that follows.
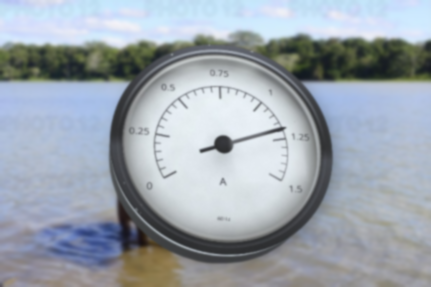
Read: 1.2A
